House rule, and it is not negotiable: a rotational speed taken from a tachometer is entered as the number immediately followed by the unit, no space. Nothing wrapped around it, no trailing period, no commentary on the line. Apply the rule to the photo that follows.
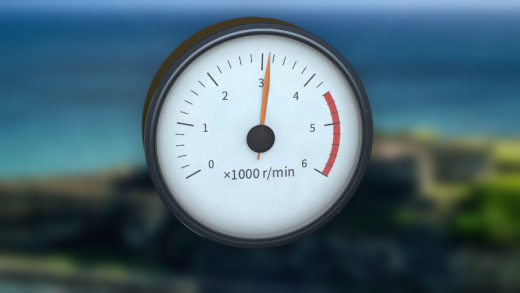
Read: 3100rpm
